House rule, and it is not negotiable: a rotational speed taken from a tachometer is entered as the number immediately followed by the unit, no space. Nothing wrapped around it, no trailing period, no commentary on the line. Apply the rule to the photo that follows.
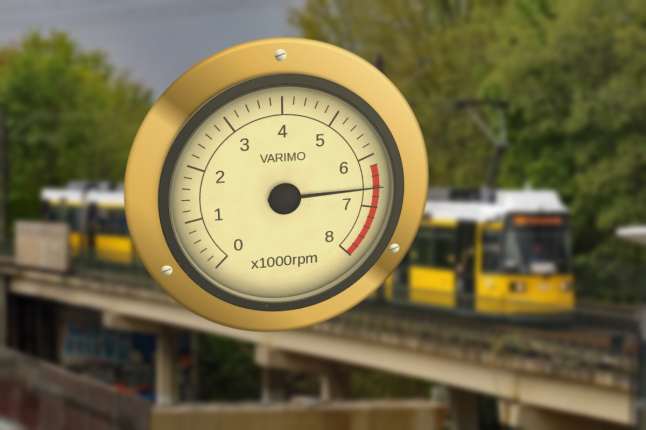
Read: 6600rpm
